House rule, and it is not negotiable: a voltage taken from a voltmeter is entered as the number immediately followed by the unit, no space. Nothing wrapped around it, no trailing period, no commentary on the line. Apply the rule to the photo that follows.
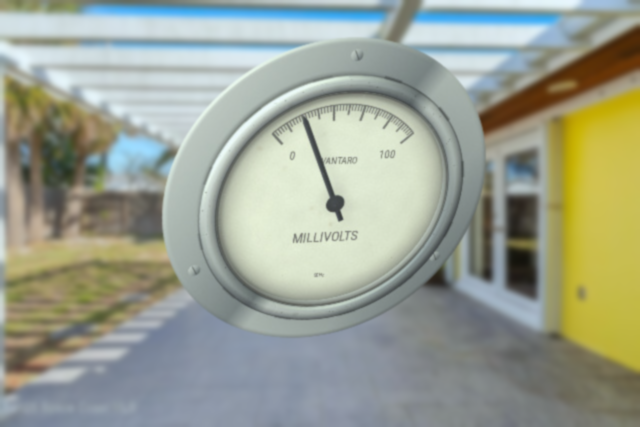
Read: 20mV
